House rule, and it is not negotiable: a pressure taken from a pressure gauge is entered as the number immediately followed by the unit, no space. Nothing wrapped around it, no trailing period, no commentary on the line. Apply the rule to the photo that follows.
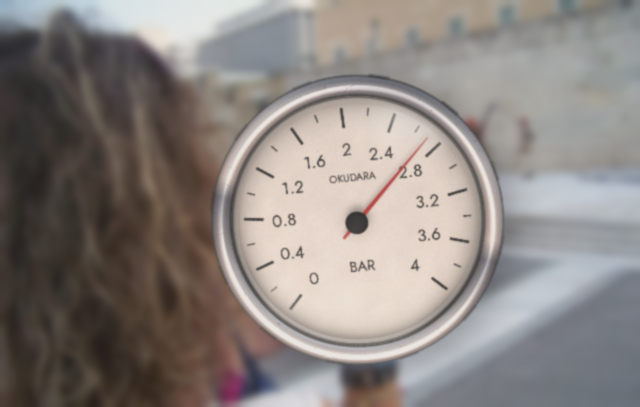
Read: 2.7bar
